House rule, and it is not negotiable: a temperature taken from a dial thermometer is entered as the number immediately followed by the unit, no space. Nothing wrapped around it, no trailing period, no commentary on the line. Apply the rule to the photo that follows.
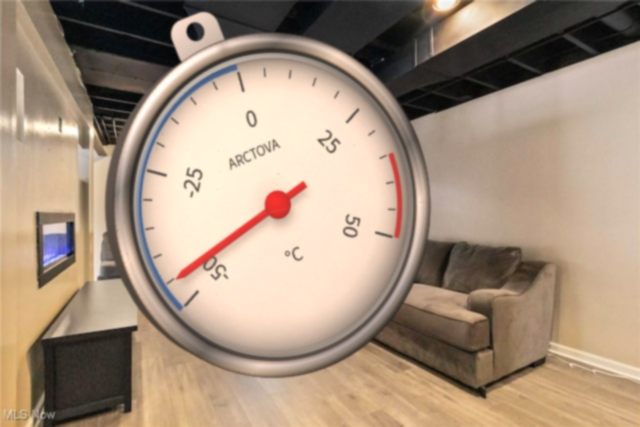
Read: -45°C
